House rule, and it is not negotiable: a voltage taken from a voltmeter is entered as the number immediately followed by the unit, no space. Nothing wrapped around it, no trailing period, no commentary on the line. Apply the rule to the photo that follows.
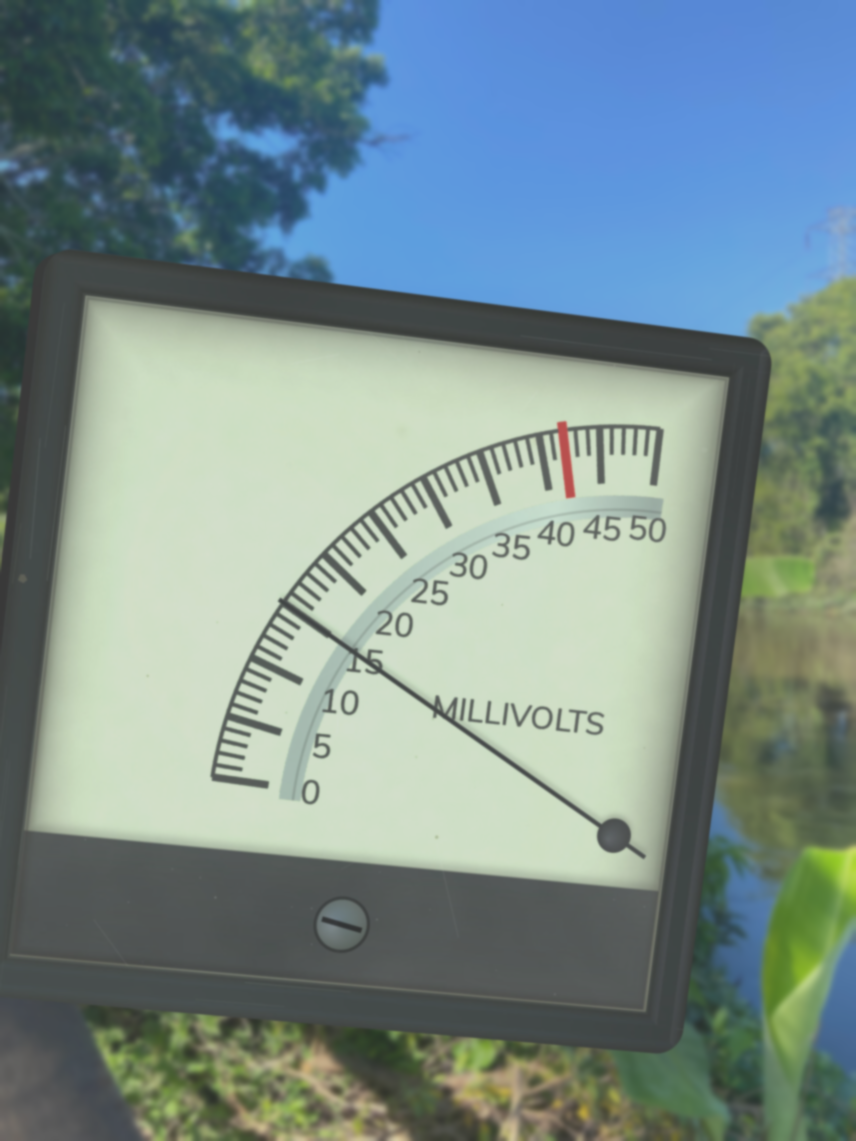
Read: 15mV
